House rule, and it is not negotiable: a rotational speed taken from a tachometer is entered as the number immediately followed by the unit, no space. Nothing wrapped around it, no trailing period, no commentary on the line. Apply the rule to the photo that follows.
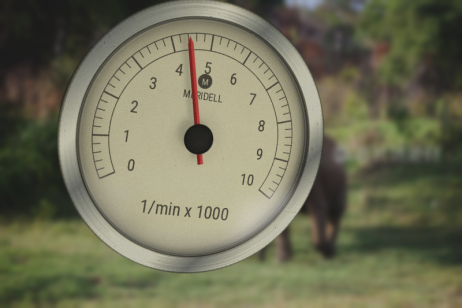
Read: 4400rpm
